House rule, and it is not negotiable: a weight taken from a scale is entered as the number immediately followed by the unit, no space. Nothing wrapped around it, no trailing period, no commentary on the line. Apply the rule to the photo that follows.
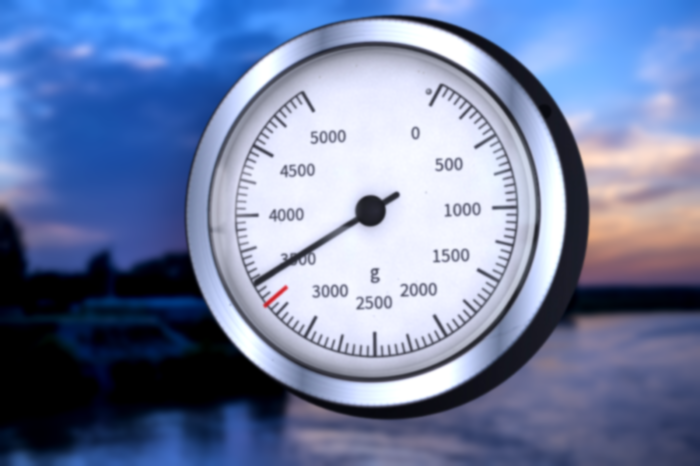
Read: 3500g
